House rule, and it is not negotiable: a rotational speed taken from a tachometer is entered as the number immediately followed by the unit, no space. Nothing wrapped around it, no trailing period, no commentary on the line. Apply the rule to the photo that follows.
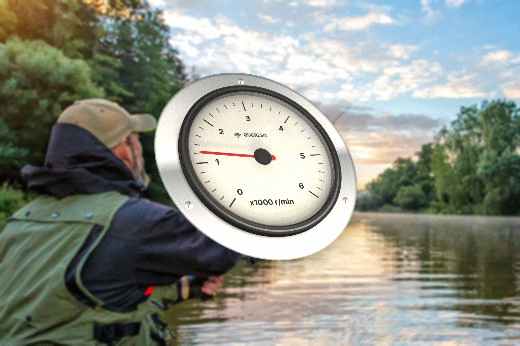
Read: 1200rpm
